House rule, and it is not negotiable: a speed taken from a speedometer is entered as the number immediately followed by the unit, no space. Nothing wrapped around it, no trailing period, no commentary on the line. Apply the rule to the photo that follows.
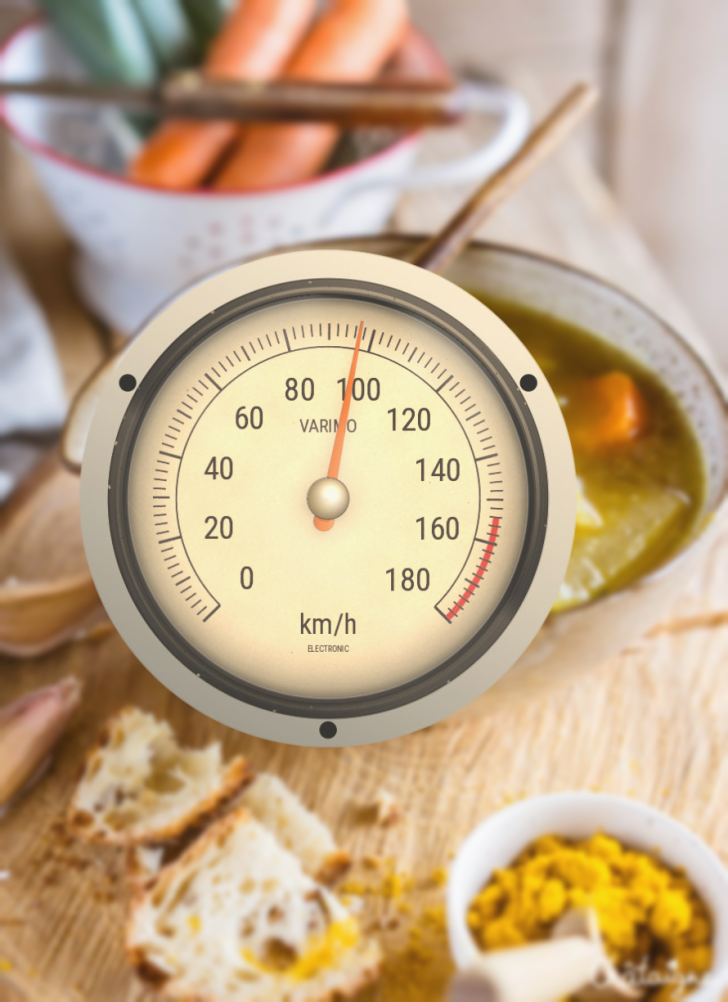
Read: 97km/h
